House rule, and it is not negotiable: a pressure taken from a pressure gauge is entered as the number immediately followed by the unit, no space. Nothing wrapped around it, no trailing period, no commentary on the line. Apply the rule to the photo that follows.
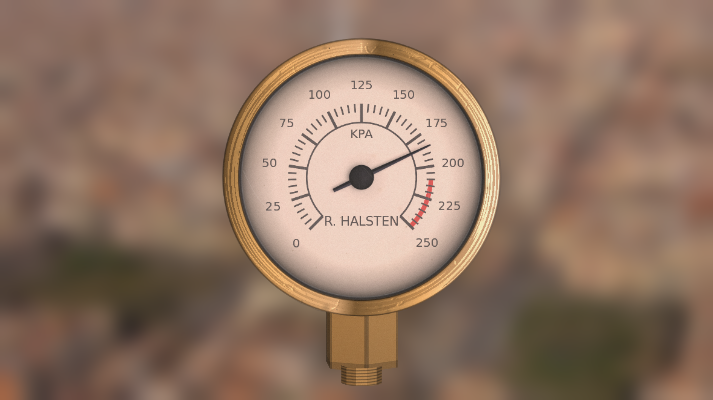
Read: 185kPa
